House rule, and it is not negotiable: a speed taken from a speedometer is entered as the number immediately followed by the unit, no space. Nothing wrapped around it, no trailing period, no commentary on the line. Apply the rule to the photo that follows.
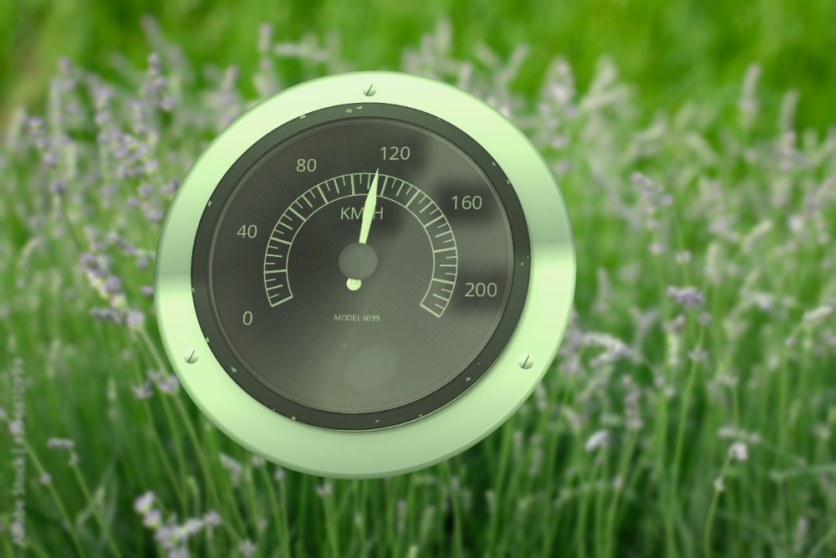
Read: 115km/h
